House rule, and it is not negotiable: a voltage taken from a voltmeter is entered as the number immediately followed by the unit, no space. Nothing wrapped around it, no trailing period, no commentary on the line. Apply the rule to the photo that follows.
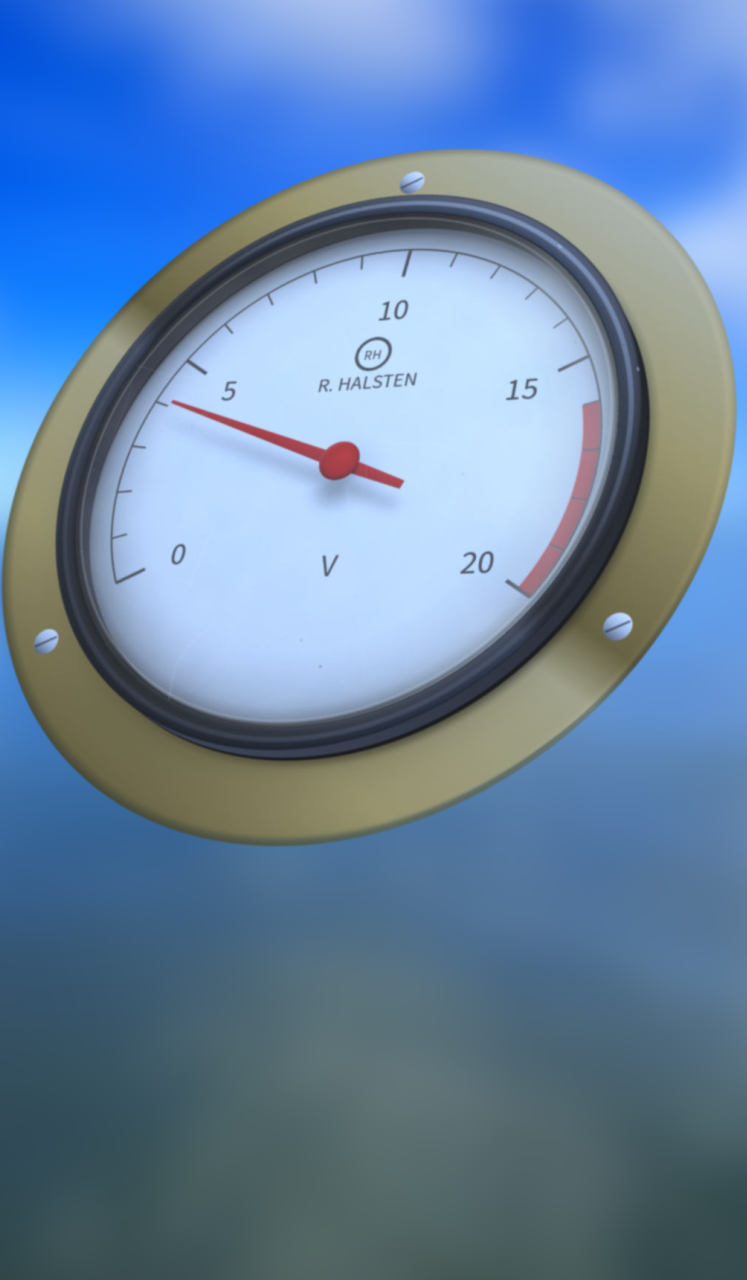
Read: 4V
